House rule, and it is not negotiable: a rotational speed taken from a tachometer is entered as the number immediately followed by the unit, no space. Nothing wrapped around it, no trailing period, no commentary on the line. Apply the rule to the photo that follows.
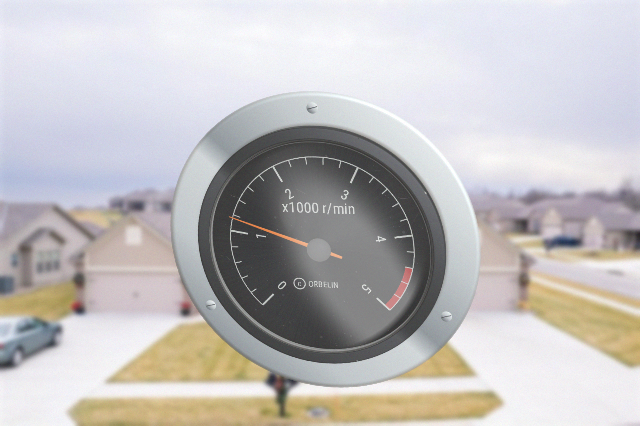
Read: 1200rpm
